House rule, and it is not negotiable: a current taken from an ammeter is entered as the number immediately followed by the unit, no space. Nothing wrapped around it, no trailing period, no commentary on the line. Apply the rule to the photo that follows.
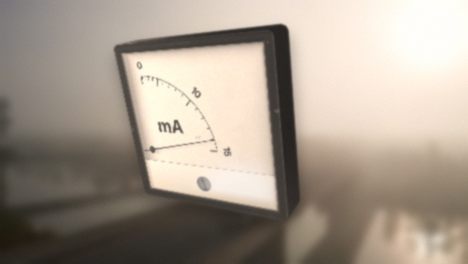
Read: 14mA
